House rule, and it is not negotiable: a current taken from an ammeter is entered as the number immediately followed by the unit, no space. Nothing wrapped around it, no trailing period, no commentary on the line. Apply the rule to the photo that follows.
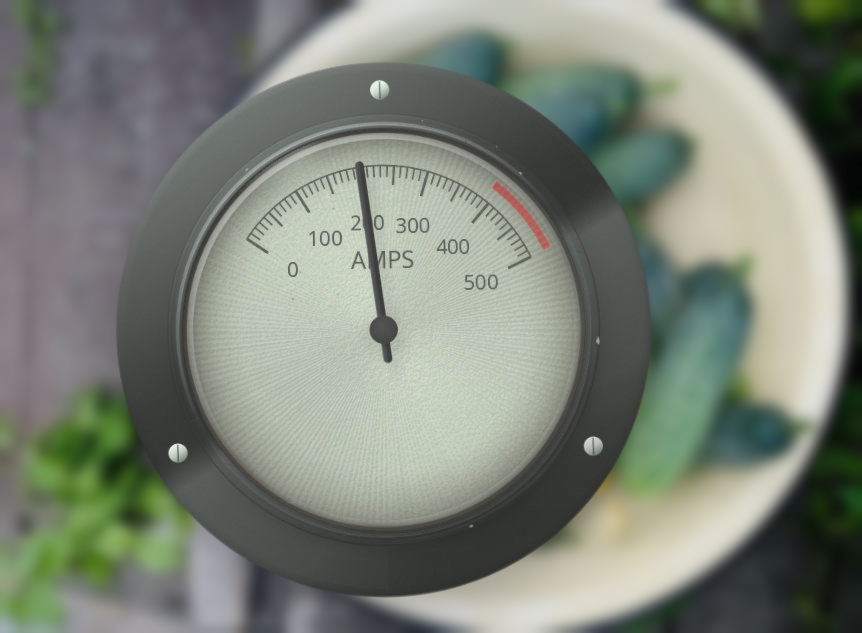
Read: 200A
